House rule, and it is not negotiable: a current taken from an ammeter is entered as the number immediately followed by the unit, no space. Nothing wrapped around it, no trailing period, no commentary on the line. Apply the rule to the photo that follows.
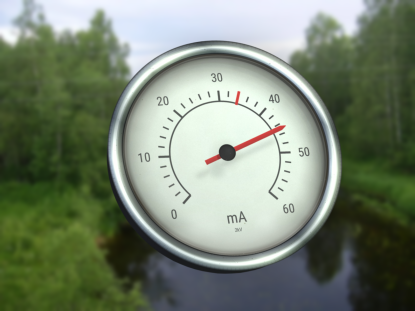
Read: 45mA
